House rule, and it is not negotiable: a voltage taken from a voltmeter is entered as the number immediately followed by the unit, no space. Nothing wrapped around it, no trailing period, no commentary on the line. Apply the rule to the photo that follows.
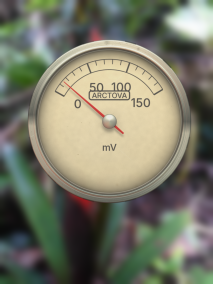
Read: 15mV
